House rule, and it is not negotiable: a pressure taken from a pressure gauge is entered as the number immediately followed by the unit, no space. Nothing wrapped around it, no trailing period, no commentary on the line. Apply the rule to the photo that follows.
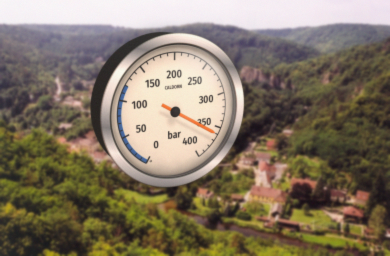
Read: 360bar
